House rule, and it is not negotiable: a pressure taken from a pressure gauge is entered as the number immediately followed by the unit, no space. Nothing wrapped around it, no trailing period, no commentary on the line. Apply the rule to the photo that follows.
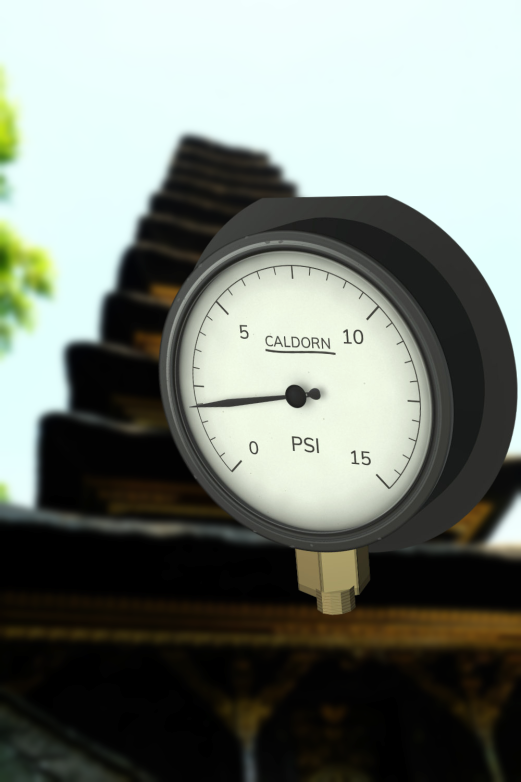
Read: 2psi
